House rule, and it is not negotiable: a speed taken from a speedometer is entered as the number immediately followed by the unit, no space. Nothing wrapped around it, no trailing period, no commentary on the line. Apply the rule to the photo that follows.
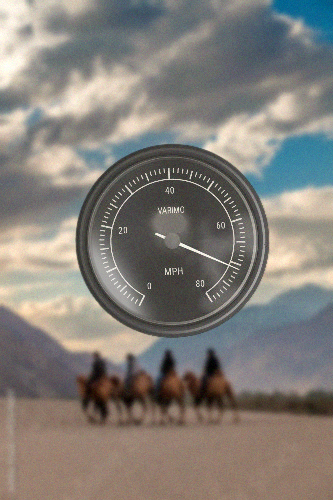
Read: 71mph
